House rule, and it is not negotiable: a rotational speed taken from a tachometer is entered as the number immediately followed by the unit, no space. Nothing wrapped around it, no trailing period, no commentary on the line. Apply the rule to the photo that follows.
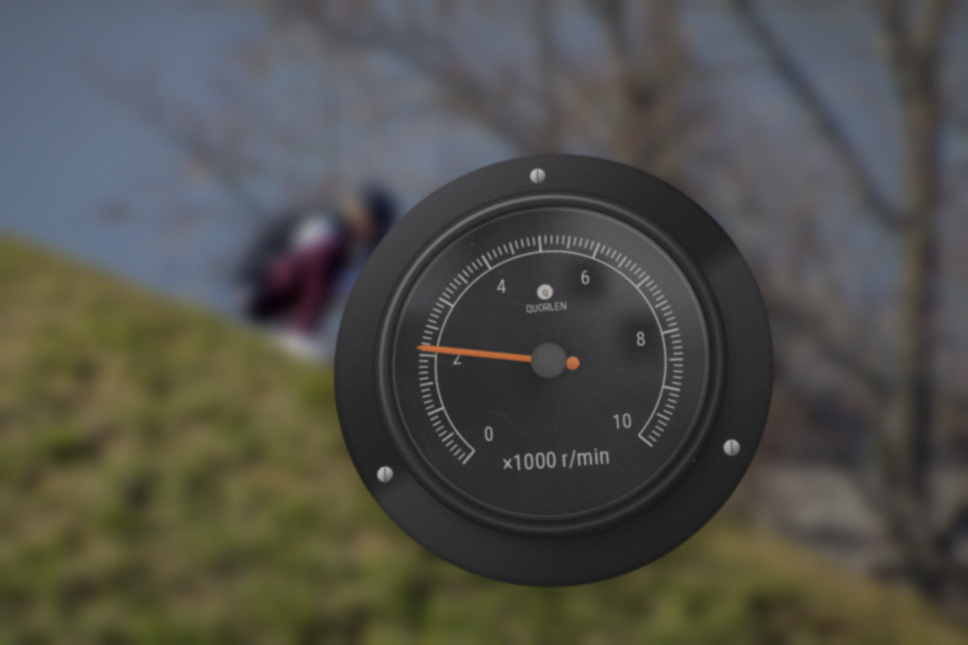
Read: 2100rpm
